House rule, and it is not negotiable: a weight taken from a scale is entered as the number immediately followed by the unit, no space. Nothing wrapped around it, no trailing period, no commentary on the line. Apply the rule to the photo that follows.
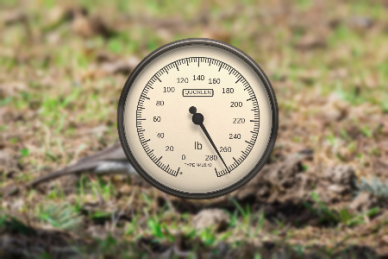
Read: 270lb
